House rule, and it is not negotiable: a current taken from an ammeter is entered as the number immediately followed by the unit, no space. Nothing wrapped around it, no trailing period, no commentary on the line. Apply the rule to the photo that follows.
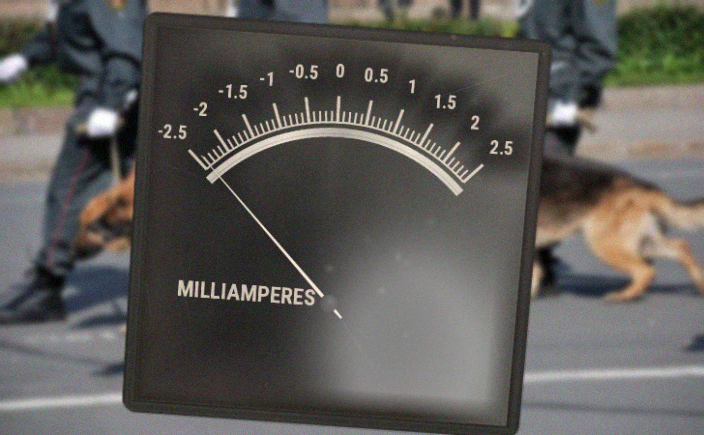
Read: -2.4mA
